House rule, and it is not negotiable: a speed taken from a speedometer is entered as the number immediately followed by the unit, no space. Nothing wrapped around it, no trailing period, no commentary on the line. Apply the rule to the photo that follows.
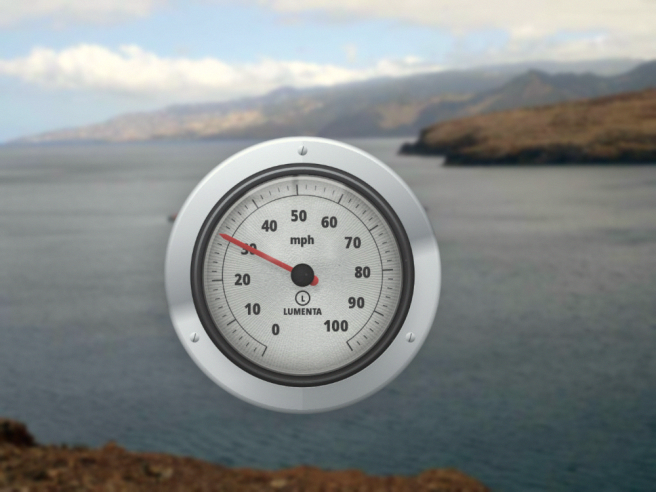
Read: 30mph
